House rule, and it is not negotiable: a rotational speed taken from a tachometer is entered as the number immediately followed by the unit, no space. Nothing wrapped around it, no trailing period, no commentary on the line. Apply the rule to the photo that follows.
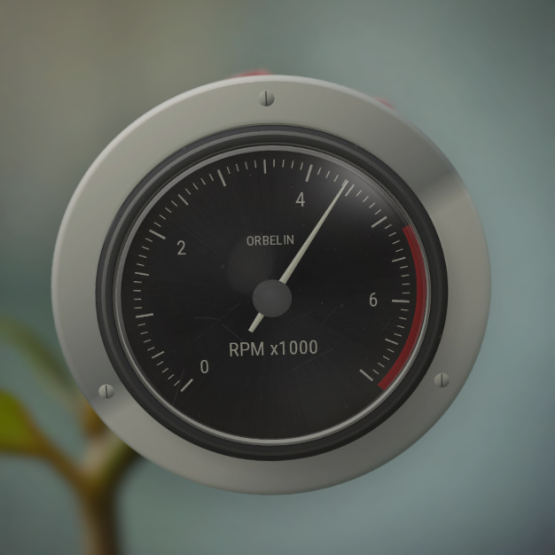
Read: 4400rpm
